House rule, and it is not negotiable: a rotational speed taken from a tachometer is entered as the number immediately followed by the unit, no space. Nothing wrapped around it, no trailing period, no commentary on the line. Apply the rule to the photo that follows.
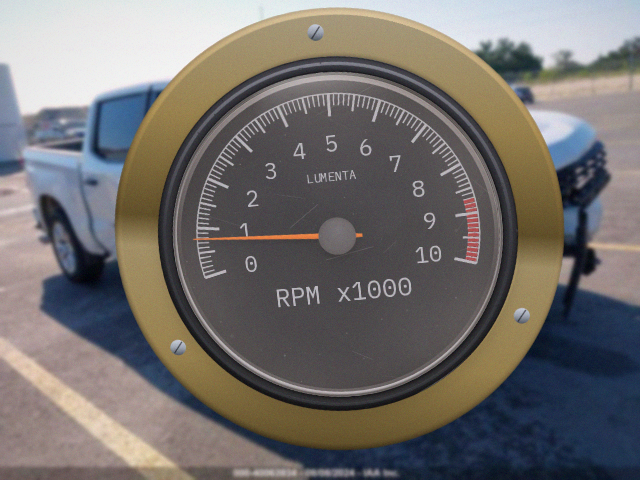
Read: 800rpm
